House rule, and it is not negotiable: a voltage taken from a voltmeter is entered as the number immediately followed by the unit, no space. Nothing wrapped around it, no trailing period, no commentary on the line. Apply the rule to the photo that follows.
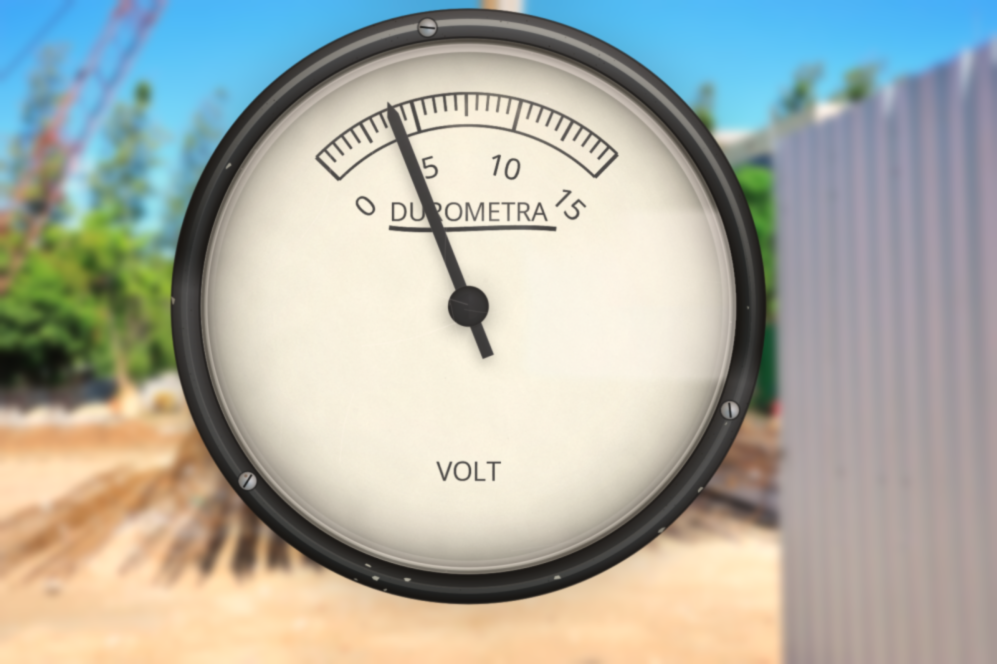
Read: 4V
